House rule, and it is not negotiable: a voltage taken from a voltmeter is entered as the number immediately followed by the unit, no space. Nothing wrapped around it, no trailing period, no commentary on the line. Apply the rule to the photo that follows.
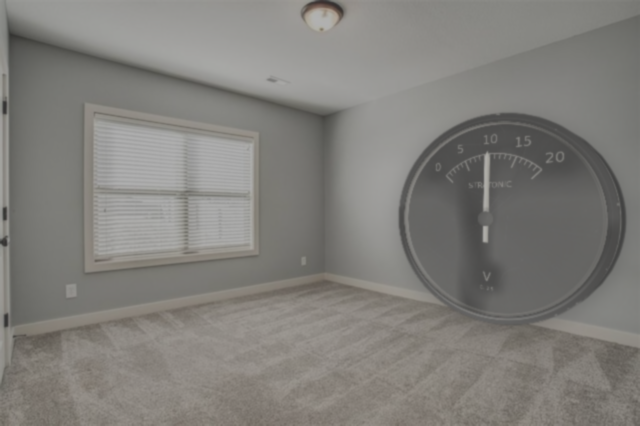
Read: 10V
